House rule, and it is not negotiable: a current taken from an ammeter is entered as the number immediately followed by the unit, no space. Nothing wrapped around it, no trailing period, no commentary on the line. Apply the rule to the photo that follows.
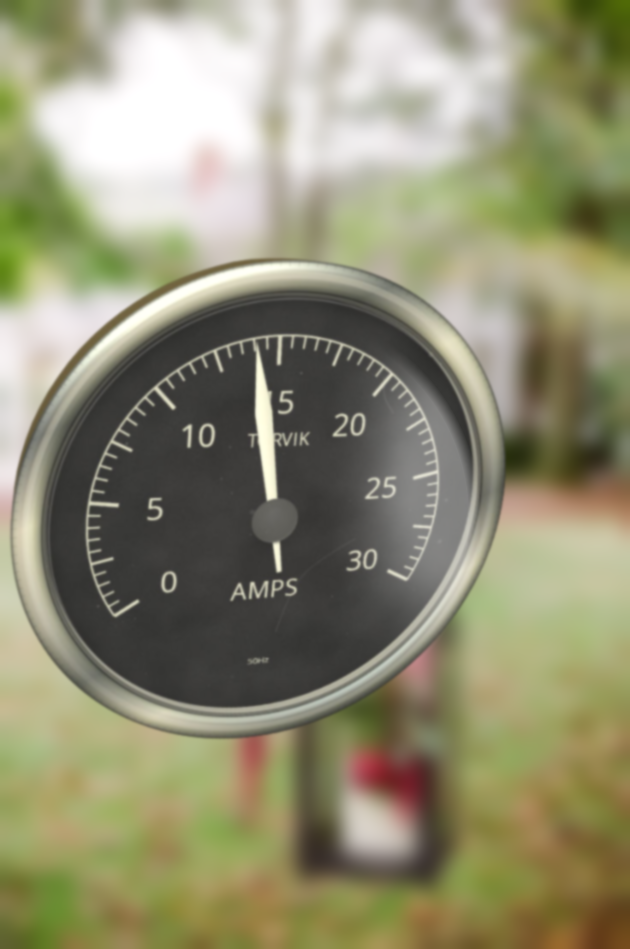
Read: 14A
